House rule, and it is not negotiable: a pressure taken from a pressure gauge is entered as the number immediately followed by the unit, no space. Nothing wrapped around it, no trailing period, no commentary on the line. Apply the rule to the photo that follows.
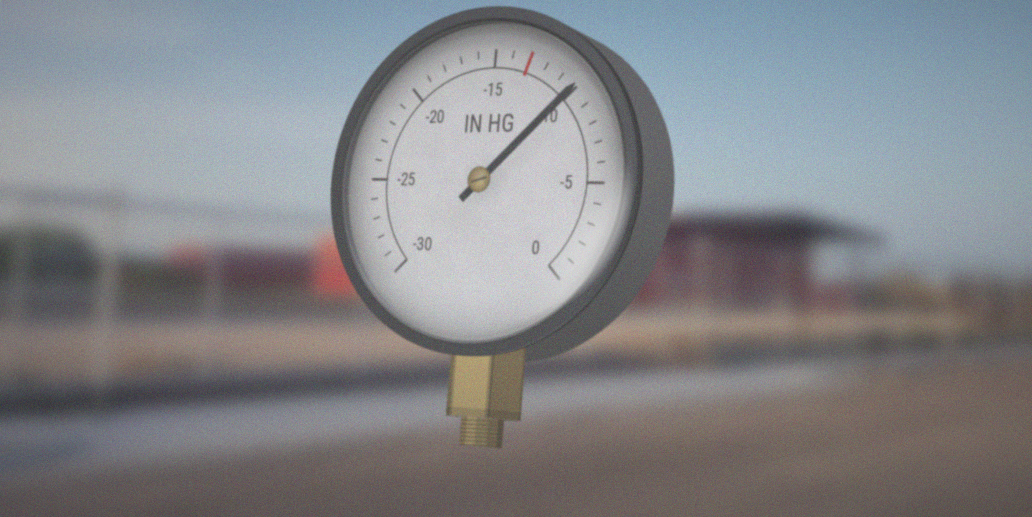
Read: -10inHg
